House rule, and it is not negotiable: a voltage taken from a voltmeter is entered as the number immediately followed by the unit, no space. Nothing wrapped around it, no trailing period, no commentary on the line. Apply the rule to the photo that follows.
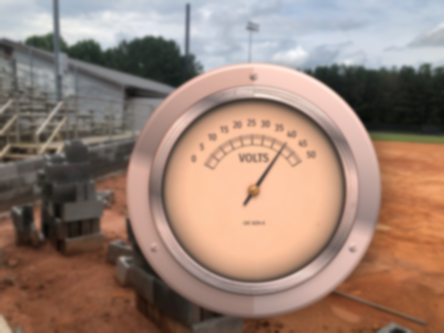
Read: 40V
